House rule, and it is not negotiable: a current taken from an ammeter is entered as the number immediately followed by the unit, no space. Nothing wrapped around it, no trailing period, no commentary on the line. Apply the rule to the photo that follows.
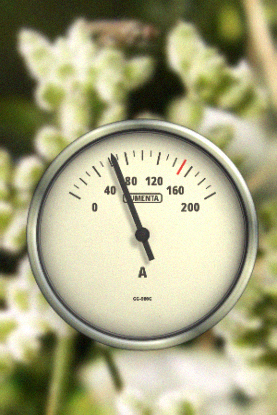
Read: 65A
